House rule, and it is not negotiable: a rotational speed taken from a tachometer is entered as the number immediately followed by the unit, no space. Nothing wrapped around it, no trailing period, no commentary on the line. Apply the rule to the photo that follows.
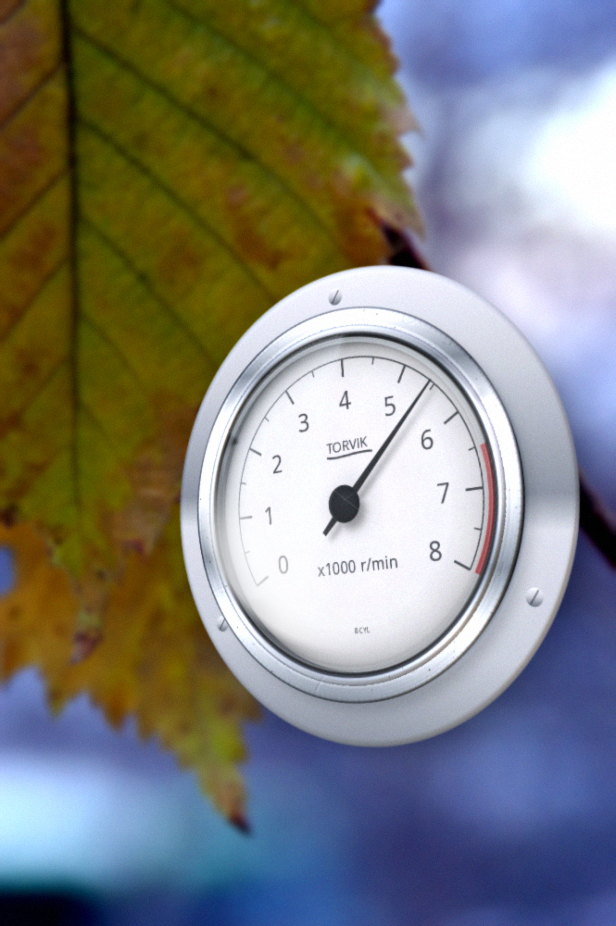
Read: 5500rpm
